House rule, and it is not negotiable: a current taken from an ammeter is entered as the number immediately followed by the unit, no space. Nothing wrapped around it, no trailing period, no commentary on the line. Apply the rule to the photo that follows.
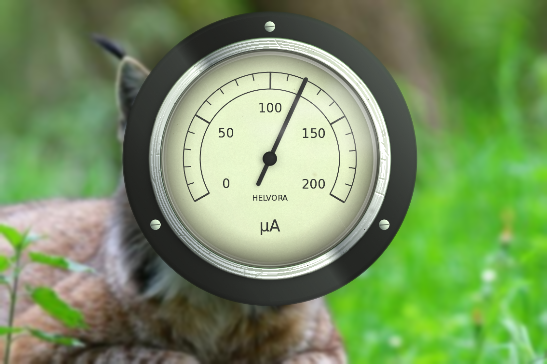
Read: 120µA
